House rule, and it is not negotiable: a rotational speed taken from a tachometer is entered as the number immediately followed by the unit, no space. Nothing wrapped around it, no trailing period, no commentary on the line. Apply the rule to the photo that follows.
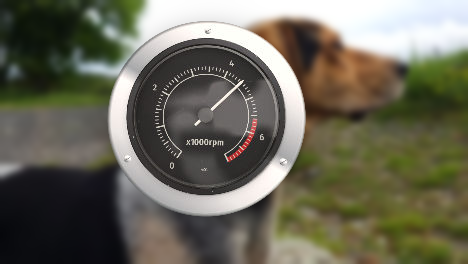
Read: 4500rpm
